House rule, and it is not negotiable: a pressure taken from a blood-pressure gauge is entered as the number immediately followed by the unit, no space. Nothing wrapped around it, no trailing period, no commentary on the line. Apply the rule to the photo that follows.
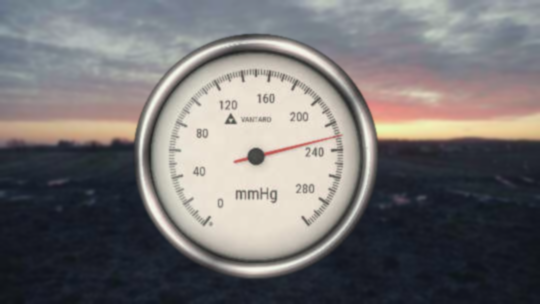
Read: 230mmHg
